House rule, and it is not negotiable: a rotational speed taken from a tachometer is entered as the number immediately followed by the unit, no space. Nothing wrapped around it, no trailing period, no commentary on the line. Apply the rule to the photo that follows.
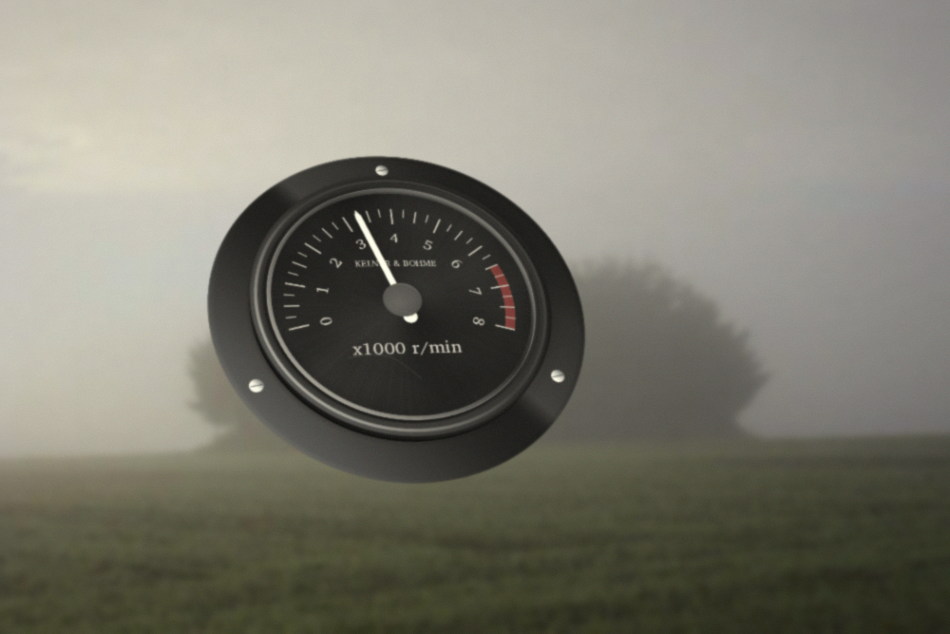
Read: 3250rpm
